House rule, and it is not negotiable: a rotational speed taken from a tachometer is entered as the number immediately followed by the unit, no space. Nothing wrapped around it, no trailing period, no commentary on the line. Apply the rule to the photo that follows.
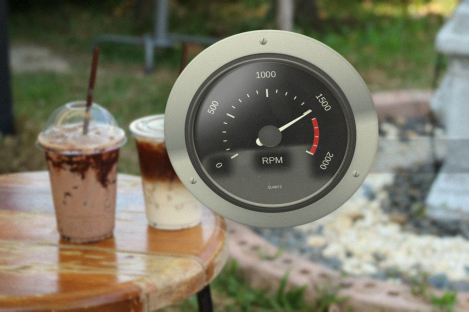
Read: 1500rpm
